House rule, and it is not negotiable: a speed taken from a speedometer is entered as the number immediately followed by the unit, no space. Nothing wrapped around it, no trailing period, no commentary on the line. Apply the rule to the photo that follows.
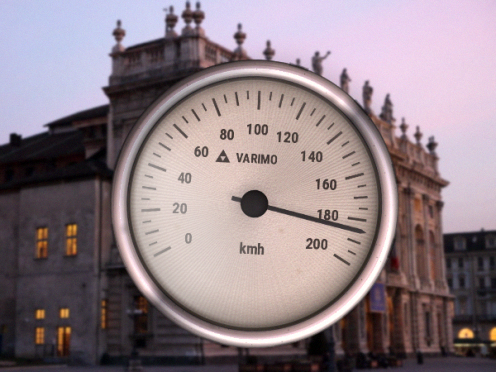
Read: 185km/h
